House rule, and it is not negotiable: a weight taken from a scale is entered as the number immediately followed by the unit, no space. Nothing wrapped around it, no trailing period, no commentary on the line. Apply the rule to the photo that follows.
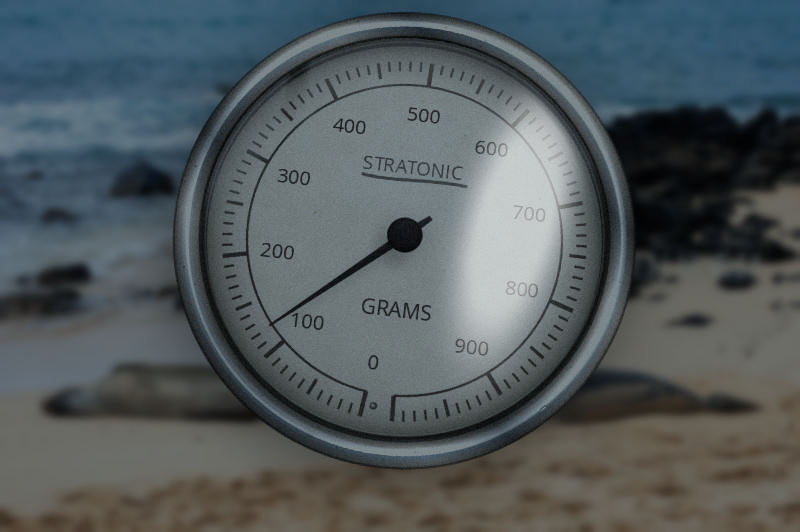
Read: 120g
